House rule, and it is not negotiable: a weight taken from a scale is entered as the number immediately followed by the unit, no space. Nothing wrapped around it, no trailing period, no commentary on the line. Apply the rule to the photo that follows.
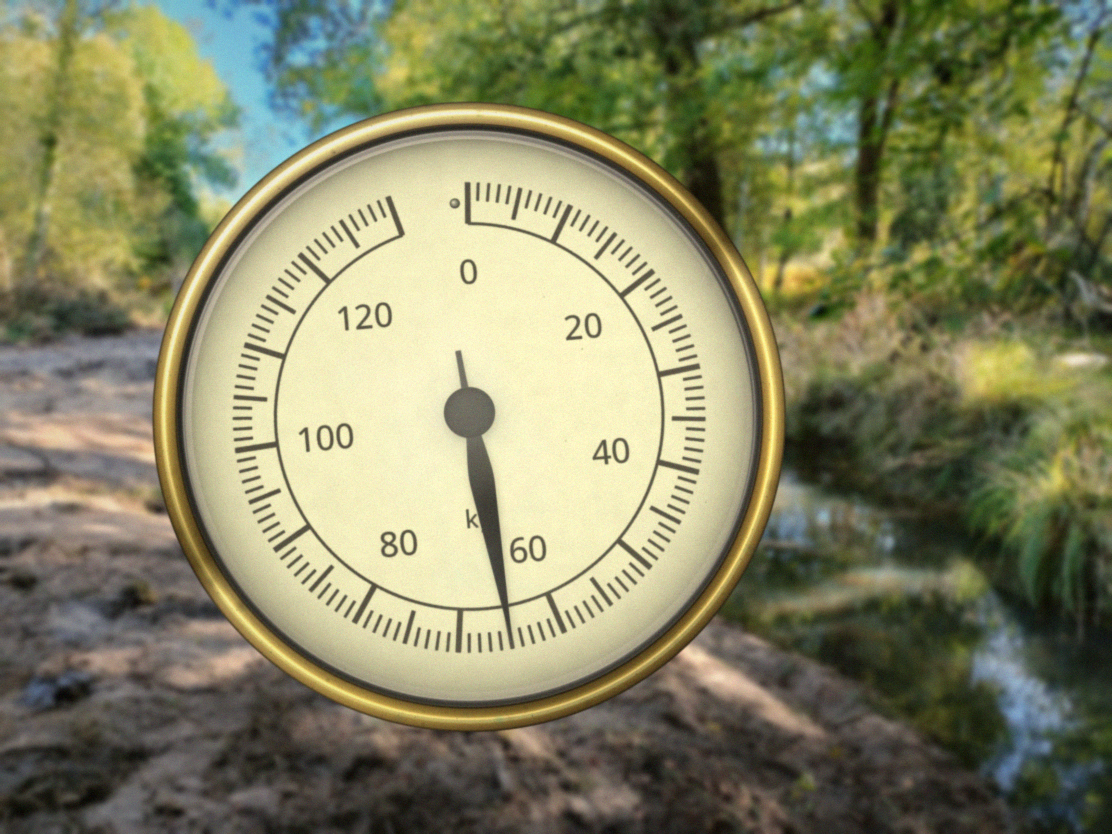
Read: 65kg
